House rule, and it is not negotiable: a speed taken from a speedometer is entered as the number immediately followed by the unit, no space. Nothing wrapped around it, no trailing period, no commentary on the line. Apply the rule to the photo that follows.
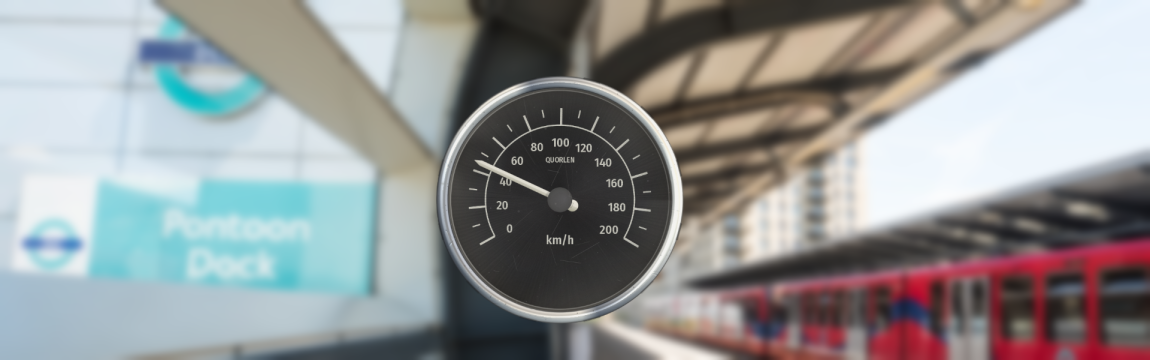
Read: 45km/h
